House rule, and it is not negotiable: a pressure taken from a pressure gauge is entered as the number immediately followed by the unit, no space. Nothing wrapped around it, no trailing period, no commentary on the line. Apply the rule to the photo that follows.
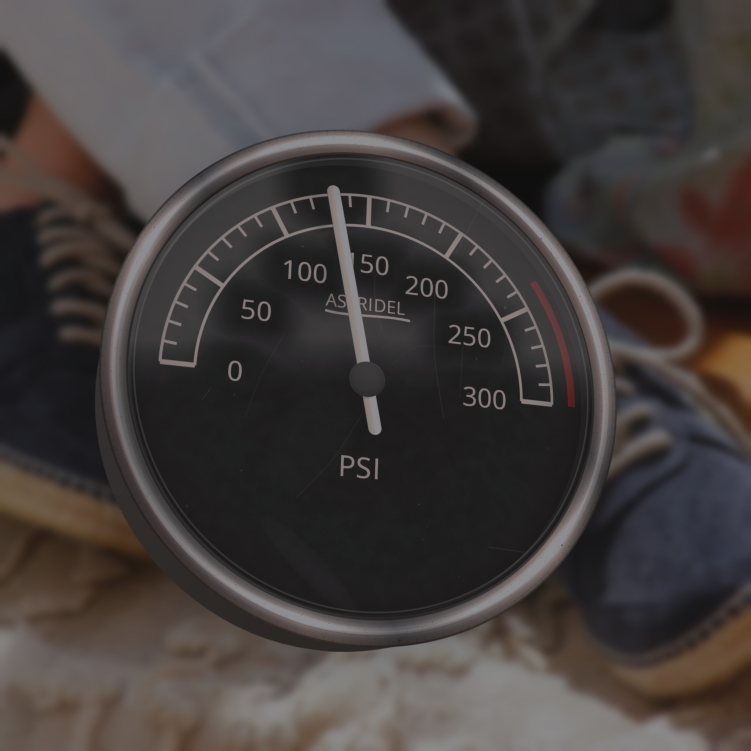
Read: 130psi
